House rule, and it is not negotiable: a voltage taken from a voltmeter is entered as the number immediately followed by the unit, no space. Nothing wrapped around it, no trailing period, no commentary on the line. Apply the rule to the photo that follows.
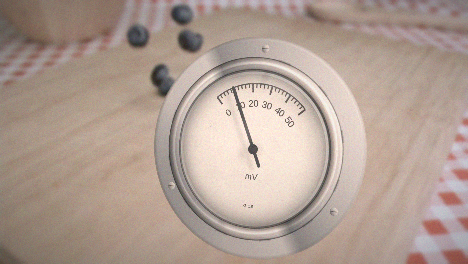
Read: 10mV
